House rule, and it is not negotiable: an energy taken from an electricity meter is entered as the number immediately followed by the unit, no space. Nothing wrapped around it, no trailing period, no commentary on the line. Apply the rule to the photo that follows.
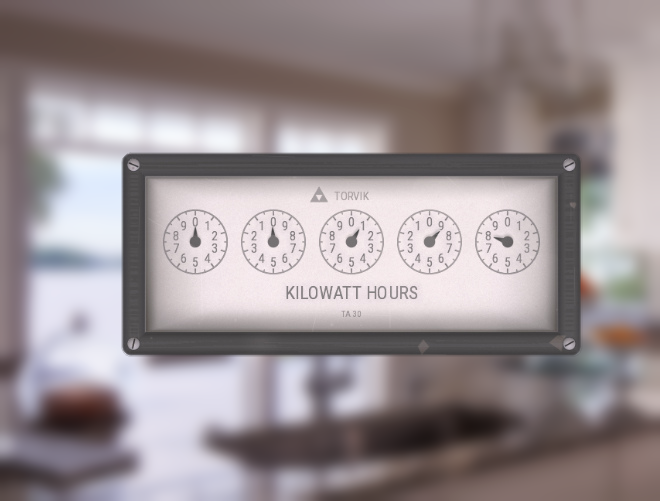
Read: 88kWh
